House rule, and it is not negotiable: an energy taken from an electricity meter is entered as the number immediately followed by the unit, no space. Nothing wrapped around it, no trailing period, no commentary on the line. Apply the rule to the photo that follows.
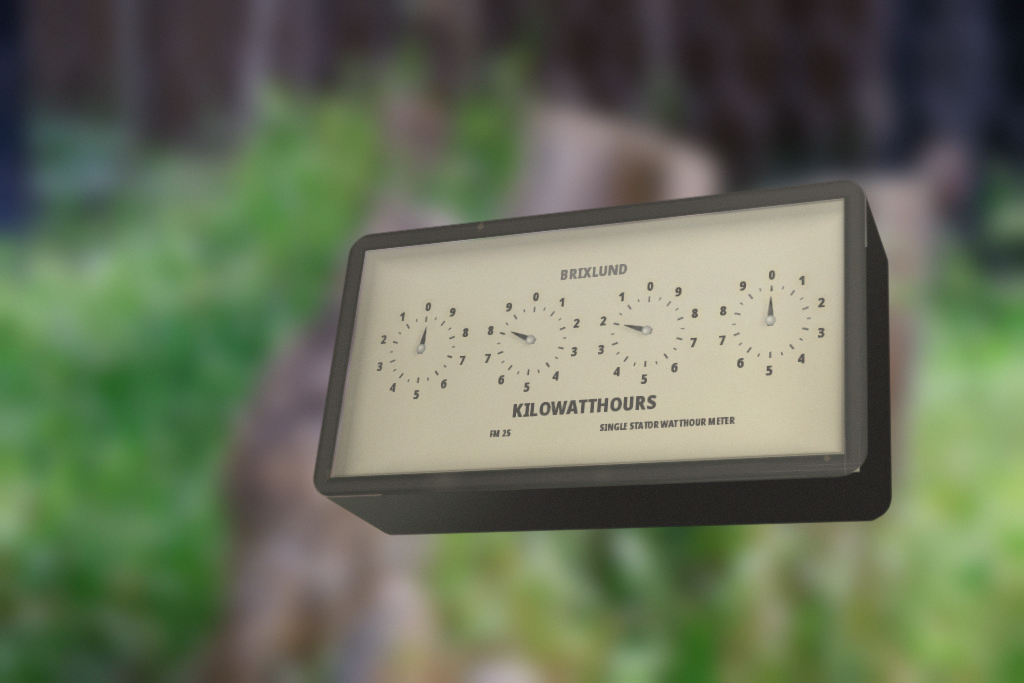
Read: 9820kWh
